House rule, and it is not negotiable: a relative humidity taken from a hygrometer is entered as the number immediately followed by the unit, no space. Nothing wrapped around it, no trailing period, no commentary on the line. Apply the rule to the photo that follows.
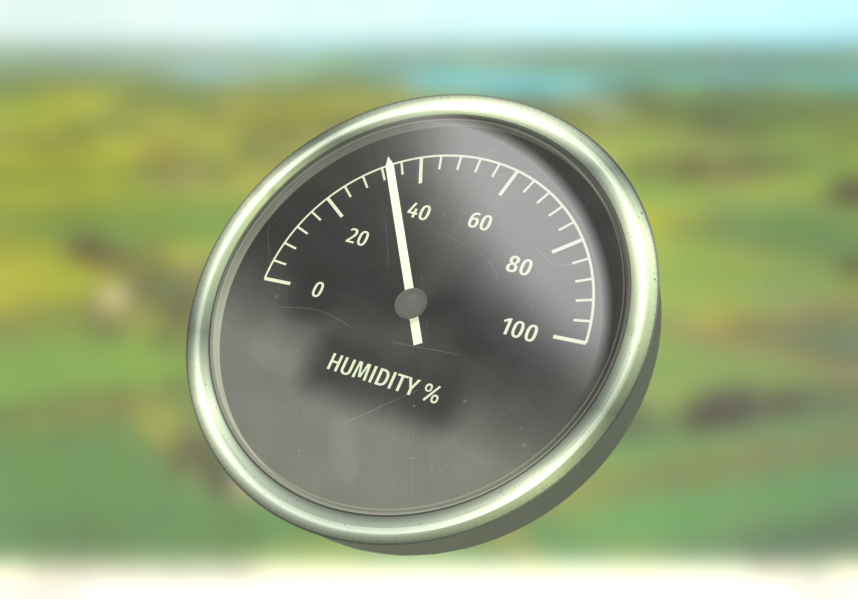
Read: 34%
